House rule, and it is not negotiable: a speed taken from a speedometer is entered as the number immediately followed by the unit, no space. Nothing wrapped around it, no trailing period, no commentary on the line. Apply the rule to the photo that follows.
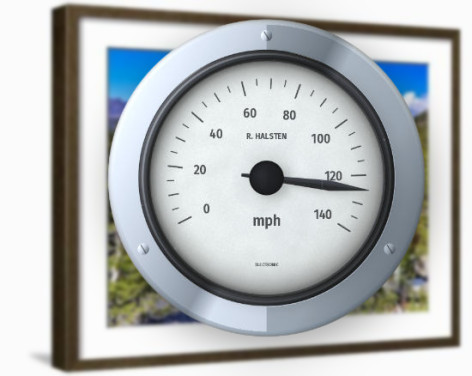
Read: 125mph
